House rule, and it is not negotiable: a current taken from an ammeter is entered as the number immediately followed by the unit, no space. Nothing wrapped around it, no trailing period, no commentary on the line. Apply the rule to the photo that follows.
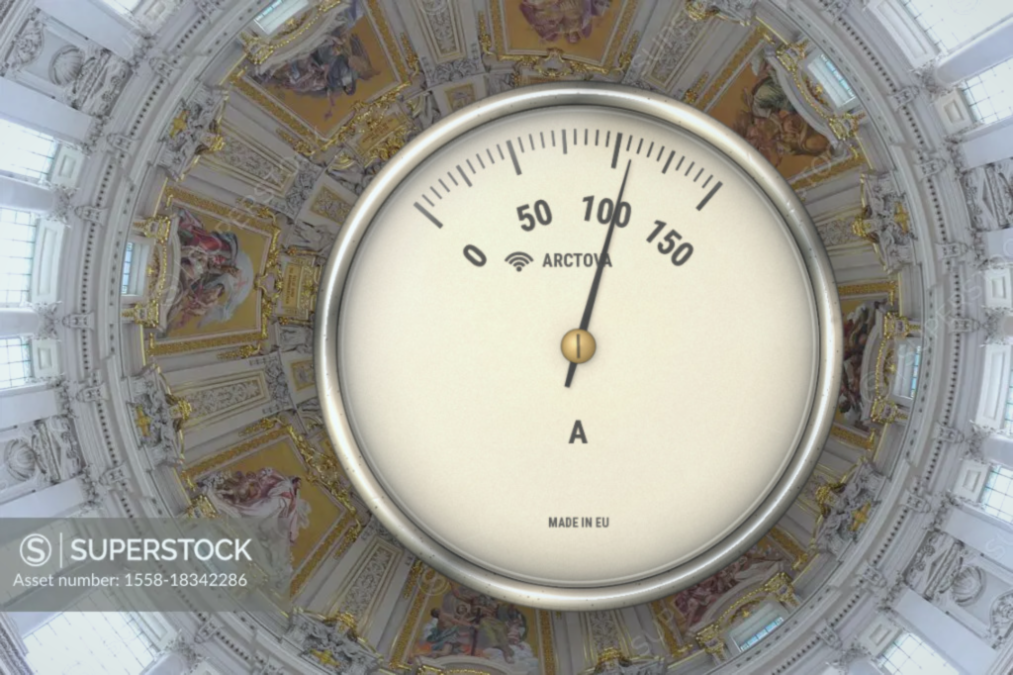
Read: 107.5A
